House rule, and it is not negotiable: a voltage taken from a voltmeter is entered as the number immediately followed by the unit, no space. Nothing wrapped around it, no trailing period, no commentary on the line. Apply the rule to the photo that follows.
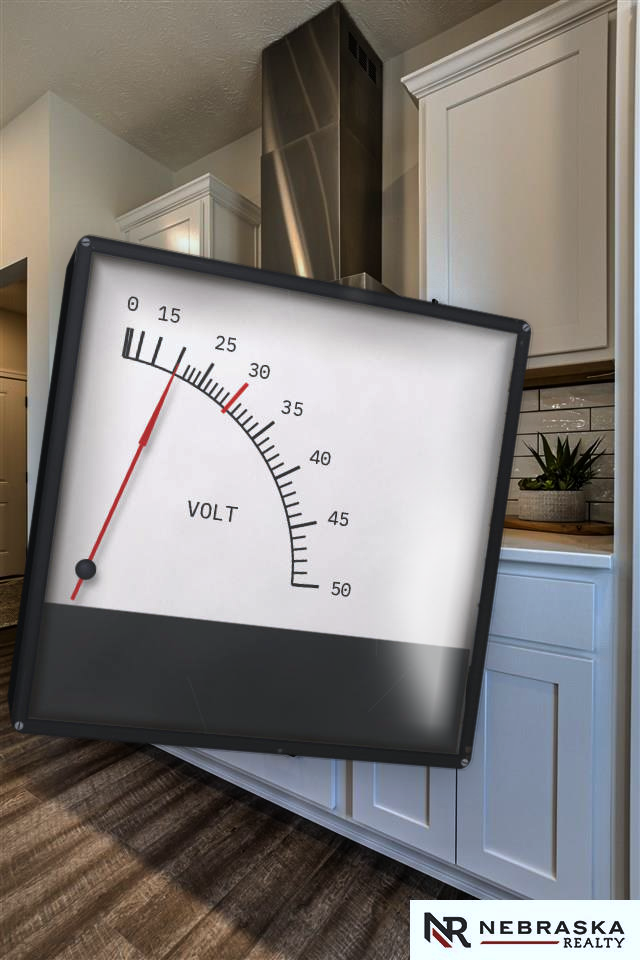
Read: 20V
